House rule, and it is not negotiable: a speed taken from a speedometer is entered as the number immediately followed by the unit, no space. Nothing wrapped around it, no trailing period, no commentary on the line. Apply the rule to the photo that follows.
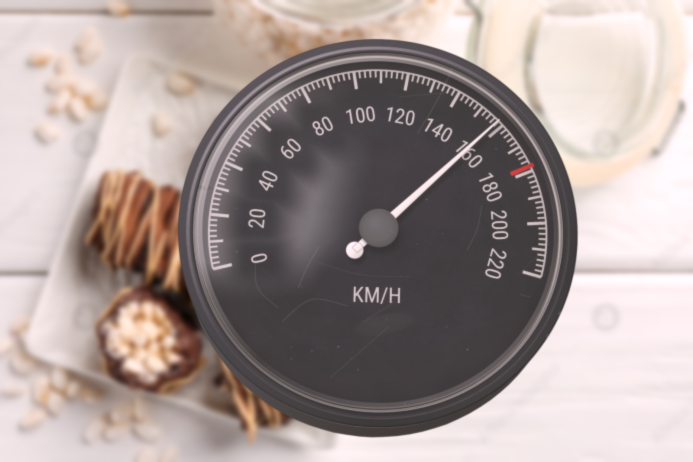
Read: 158km/h
